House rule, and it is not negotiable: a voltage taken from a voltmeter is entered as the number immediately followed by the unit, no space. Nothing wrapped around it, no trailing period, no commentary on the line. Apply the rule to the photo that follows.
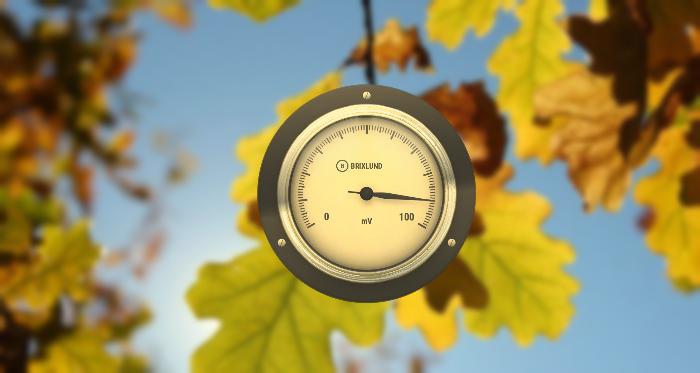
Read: 90mV
